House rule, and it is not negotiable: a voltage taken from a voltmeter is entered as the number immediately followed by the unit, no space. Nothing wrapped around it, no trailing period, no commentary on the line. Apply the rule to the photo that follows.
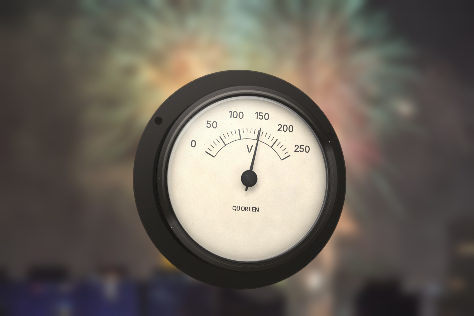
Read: 150V
